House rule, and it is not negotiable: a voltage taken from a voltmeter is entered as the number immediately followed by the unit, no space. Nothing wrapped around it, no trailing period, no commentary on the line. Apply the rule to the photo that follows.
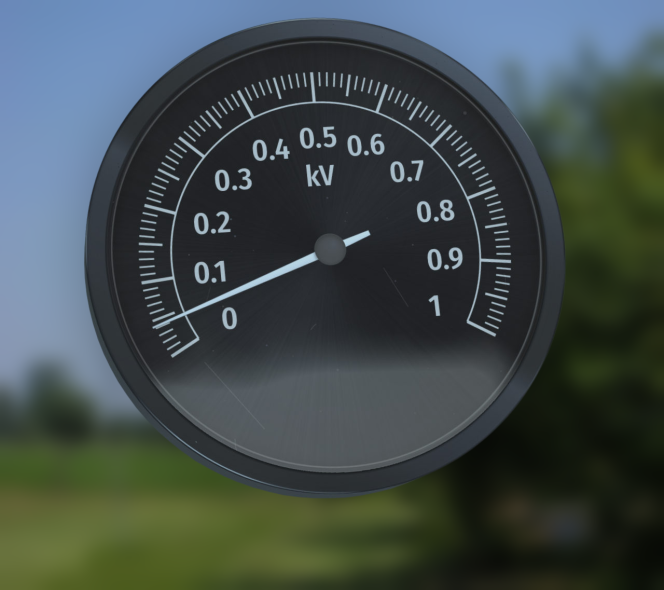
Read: 0.04kV
